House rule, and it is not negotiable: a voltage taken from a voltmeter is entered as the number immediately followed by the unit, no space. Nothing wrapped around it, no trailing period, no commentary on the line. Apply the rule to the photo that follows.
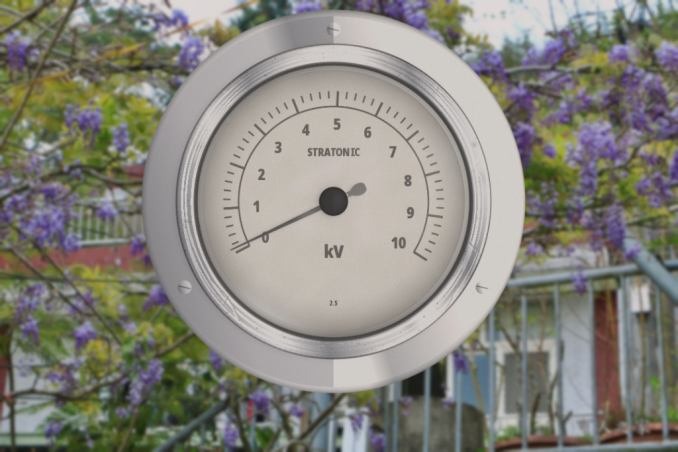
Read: 0.1kV
